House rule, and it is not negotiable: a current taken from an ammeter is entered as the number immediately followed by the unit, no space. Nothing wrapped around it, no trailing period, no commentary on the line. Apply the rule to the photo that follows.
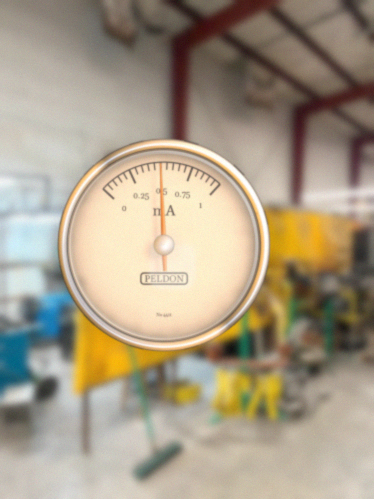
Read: 0.5mA
